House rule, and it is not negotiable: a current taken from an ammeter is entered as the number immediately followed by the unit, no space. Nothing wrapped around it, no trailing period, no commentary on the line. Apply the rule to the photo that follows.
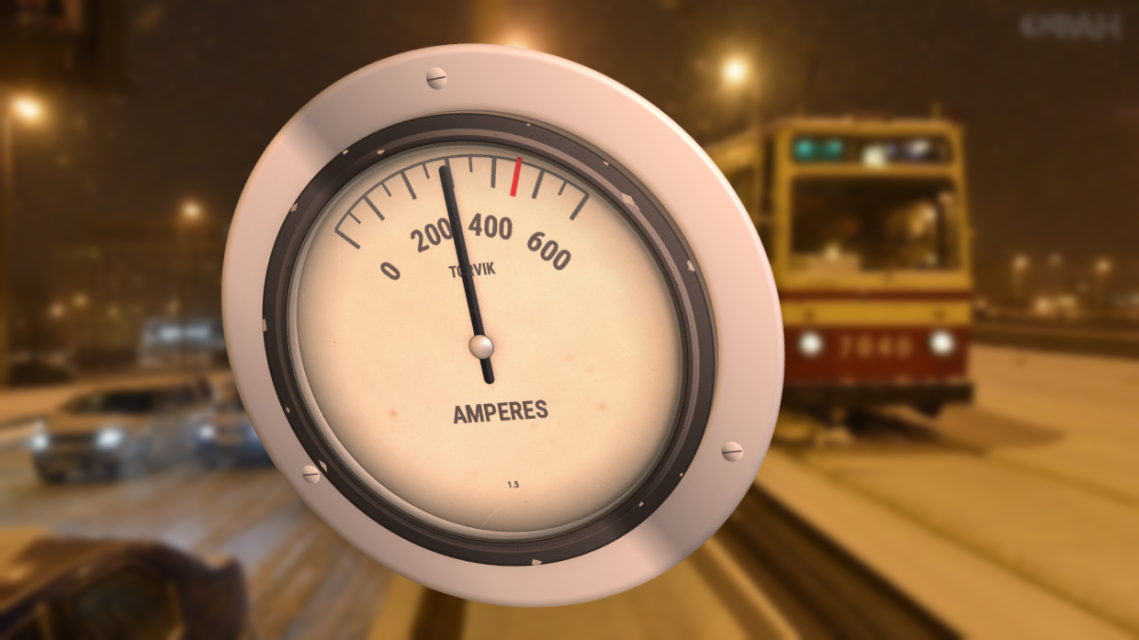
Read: 300A
